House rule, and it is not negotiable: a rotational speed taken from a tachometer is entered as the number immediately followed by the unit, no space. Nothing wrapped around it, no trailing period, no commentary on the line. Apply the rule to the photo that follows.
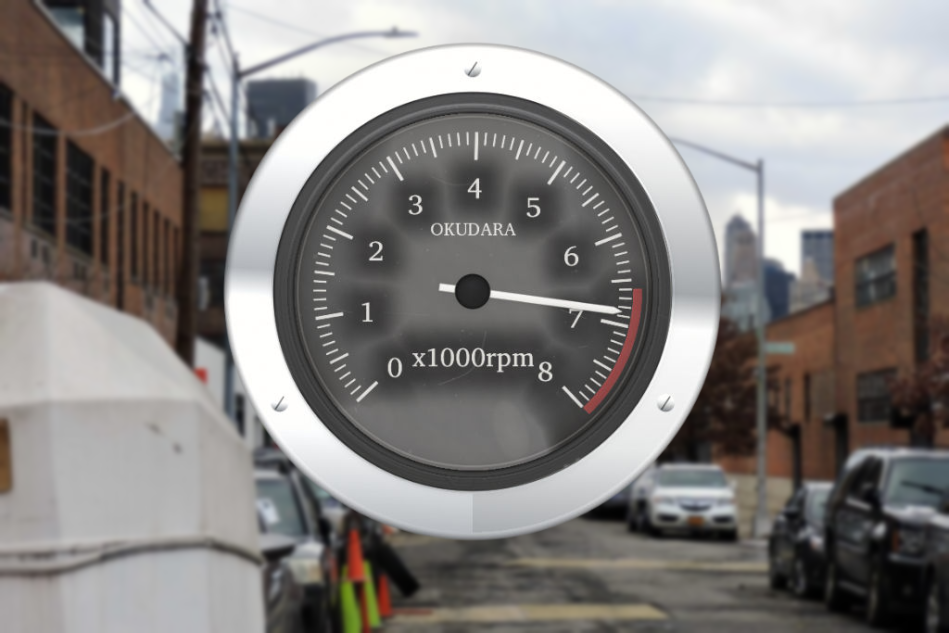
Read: 6850rpm
